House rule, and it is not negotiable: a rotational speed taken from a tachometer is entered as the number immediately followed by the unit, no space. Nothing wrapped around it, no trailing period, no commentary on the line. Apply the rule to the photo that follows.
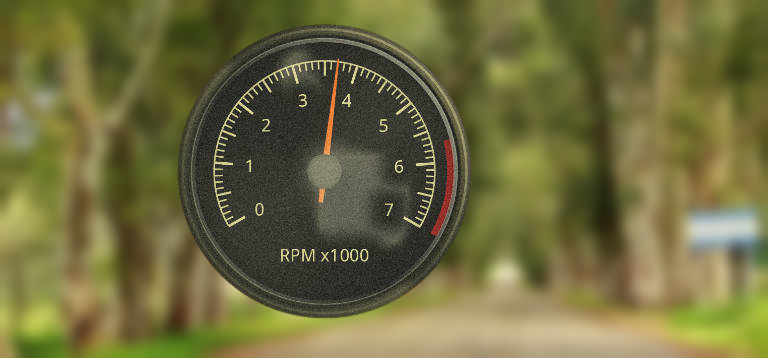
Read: 3700rpm
